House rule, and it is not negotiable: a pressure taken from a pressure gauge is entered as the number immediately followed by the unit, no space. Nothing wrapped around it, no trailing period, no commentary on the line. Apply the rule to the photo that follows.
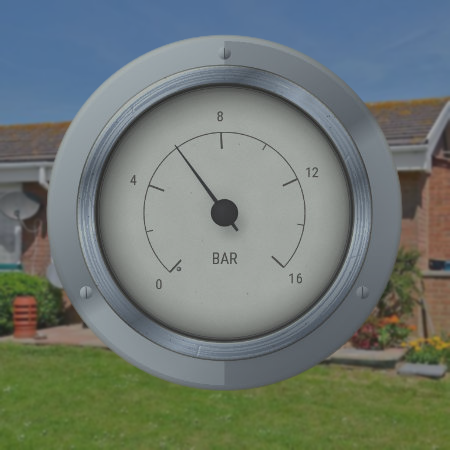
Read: 6bar
